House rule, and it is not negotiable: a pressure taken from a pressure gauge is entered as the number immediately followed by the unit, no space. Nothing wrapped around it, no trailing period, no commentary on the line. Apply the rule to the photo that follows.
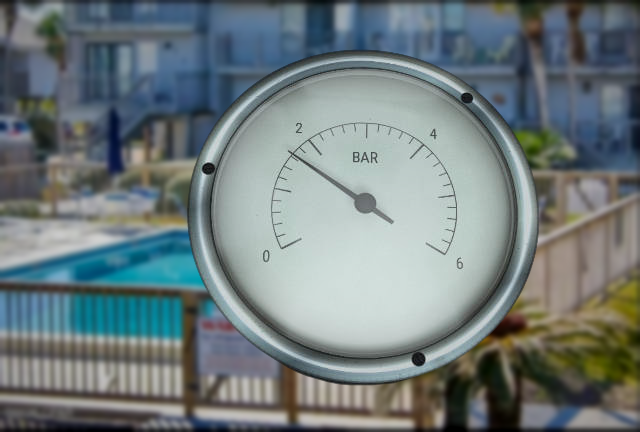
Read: 1.6bar
